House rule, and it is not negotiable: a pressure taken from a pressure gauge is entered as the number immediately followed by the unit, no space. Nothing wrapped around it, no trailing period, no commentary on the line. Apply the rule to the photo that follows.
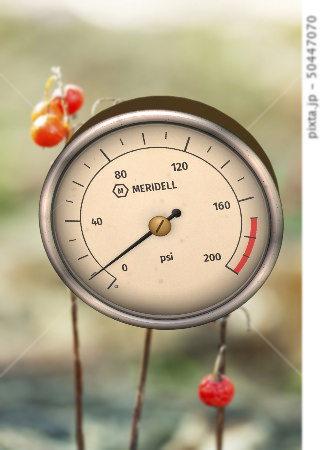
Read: 10psi
